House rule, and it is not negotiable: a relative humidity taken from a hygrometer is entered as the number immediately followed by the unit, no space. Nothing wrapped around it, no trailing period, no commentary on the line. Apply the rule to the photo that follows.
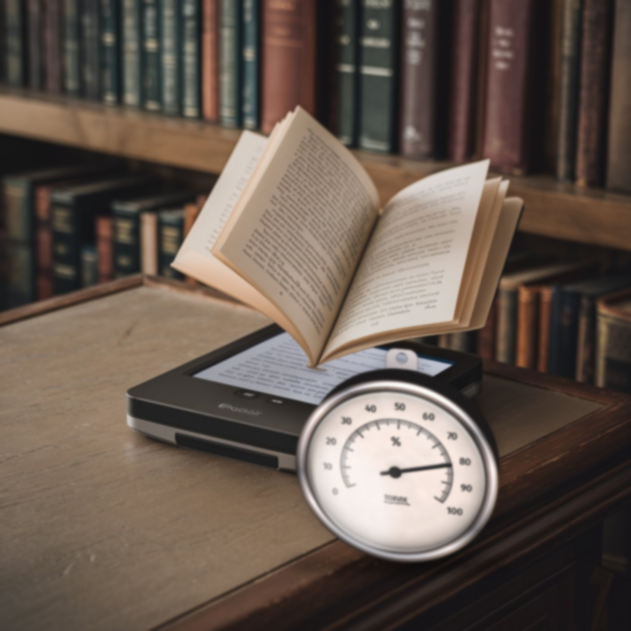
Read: 80%
